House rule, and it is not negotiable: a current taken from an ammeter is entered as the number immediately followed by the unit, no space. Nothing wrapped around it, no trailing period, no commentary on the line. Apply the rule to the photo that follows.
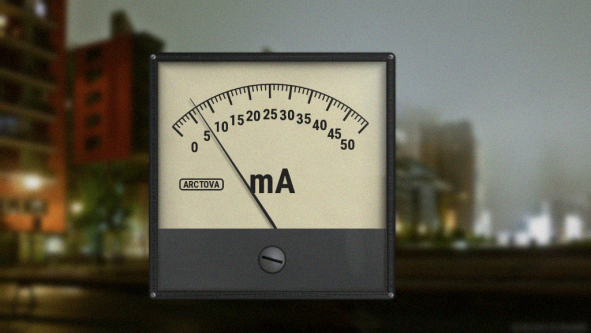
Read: 7mA
